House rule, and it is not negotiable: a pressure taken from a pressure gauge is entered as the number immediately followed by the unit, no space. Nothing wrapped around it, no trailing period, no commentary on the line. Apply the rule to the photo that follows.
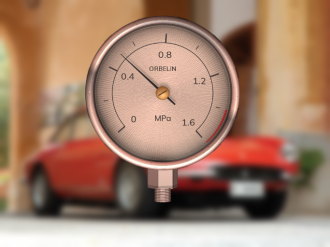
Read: 0.5MPa
